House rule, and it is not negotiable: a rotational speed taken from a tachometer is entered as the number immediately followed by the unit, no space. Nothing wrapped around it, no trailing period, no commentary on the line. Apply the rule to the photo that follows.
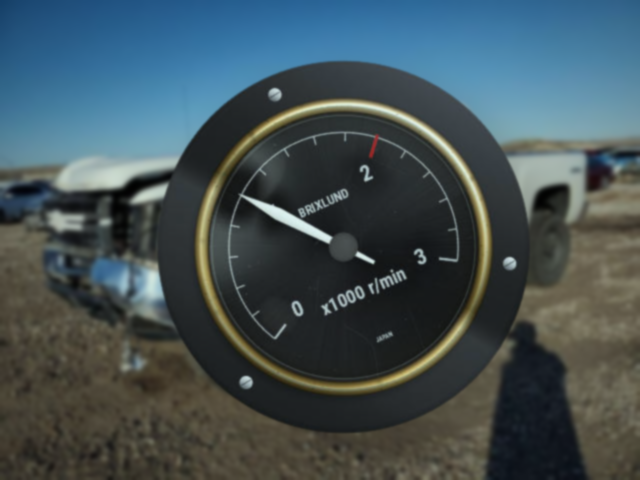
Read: 1000rpm
